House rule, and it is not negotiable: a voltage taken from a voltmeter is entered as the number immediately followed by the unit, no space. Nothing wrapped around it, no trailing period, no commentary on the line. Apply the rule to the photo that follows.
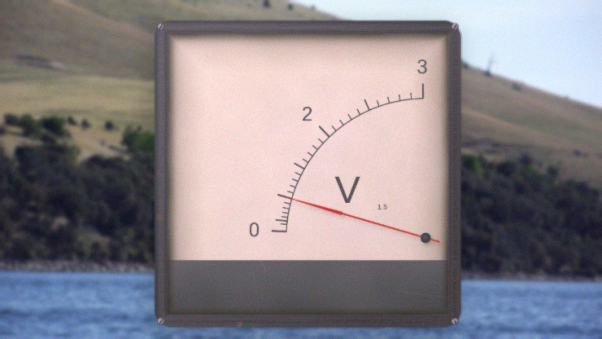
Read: 1V
